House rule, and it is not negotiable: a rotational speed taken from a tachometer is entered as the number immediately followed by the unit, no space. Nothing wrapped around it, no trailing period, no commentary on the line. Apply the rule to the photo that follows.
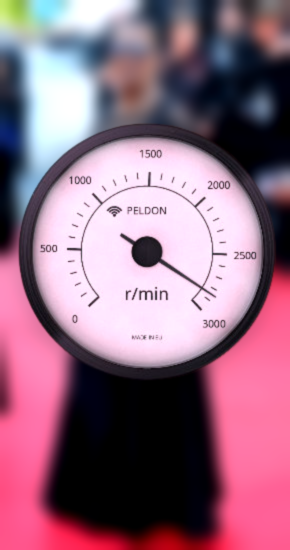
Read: 2850rpm
